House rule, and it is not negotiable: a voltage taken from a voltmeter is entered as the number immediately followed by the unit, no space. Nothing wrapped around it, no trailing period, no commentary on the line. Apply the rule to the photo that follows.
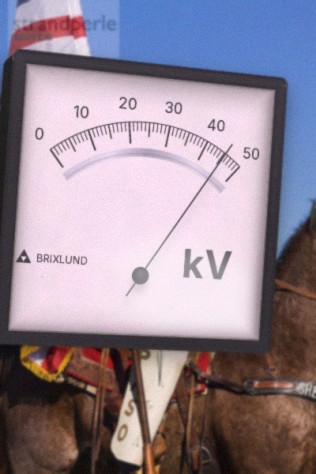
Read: 45kV
